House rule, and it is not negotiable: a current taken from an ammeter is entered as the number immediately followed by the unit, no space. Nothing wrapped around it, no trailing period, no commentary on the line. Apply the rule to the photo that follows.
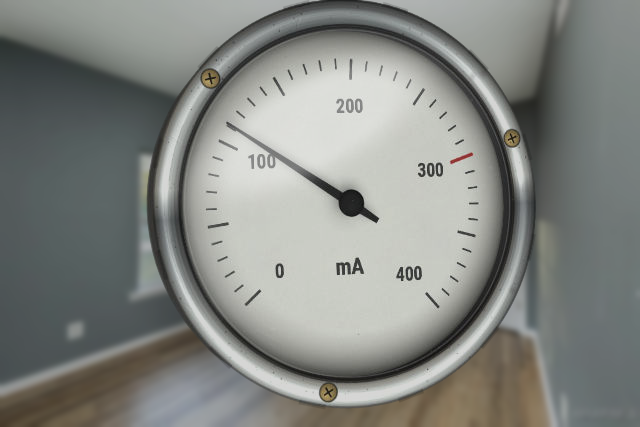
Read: 110mA
